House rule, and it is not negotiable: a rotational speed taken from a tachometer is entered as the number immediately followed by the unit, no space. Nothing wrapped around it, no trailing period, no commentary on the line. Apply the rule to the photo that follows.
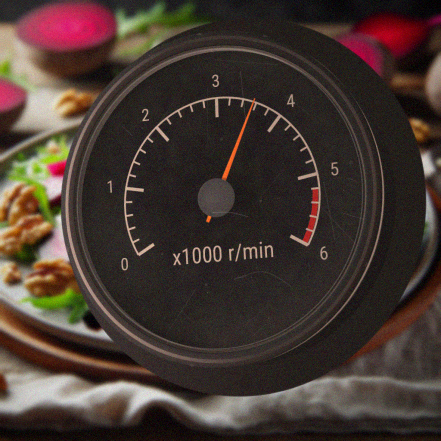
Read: 3600rpm
